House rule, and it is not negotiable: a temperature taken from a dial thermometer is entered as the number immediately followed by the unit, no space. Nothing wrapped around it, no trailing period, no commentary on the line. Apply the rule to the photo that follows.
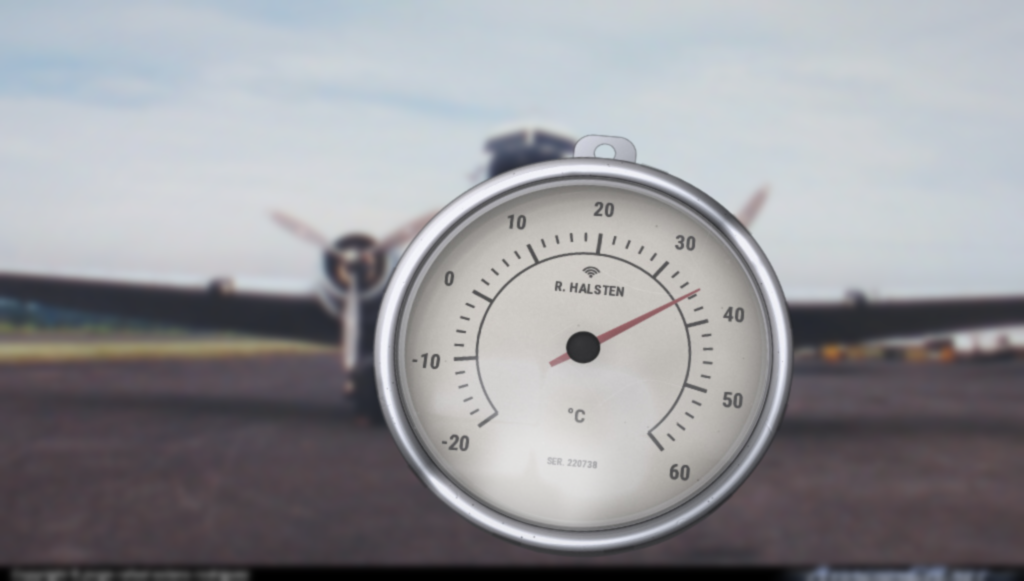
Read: 36°C
